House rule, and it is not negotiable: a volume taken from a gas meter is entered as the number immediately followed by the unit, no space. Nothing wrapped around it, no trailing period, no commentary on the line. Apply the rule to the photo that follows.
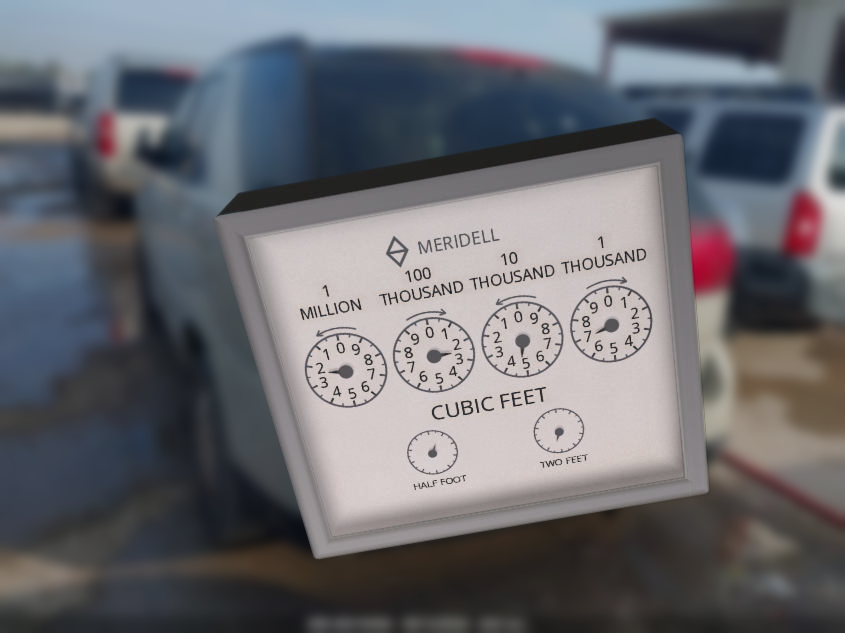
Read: 224700ft³
